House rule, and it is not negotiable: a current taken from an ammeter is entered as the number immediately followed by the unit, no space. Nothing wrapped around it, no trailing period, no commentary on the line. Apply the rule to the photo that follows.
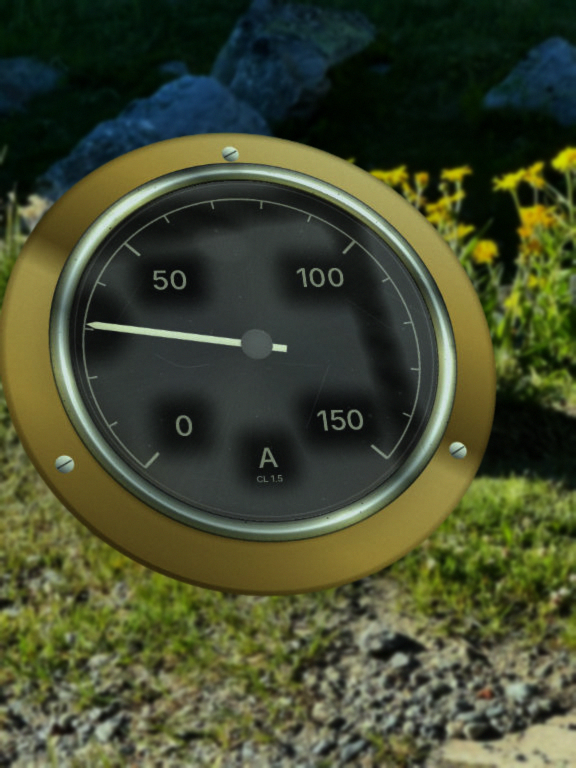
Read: 30A
